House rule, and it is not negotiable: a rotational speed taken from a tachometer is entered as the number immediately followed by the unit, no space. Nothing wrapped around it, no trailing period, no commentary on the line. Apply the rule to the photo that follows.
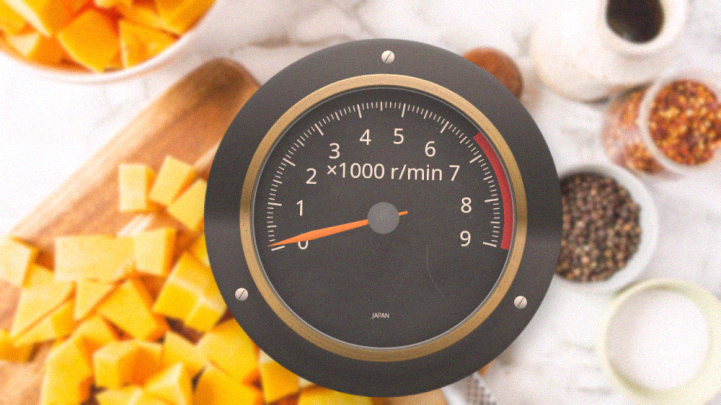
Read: 100rpm
